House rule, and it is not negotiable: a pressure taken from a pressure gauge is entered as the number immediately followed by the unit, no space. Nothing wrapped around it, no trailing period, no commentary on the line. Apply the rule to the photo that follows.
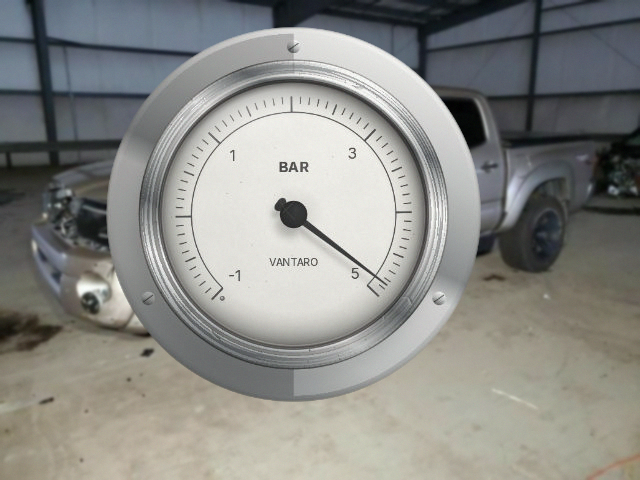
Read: 4.85bar
